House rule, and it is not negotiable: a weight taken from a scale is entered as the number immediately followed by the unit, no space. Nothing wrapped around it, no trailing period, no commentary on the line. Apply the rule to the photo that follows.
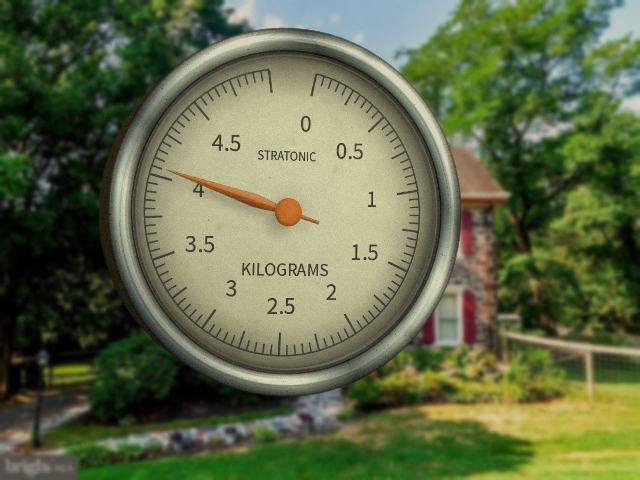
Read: 4.05kg
